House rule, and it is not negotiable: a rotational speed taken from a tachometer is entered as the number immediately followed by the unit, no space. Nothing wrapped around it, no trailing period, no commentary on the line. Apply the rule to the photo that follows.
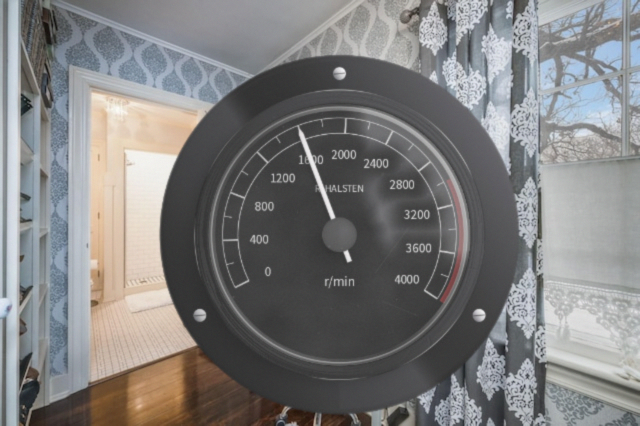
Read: 1600rpm
